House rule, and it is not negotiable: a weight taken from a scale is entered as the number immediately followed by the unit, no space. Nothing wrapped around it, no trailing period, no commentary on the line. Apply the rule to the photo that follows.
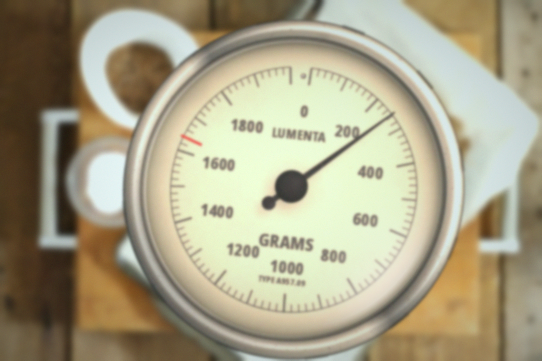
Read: 260g
